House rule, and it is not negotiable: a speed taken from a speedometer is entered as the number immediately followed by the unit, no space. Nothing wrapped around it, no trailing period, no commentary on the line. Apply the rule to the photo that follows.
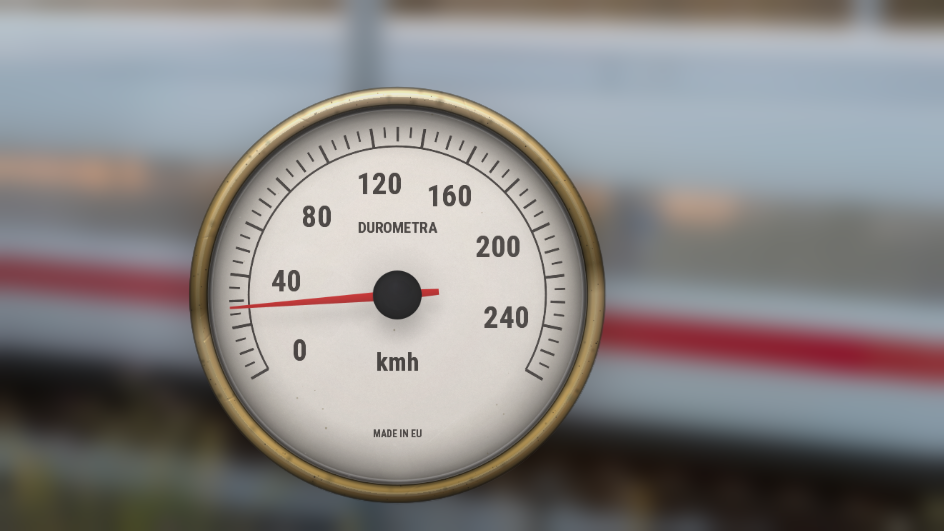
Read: 27.5km/h
